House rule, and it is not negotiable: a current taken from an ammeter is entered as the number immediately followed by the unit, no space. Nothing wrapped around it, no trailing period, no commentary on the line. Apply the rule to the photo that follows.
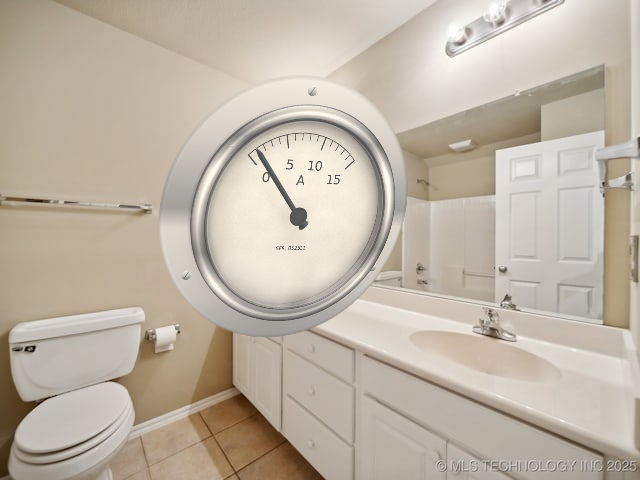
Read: 1A
